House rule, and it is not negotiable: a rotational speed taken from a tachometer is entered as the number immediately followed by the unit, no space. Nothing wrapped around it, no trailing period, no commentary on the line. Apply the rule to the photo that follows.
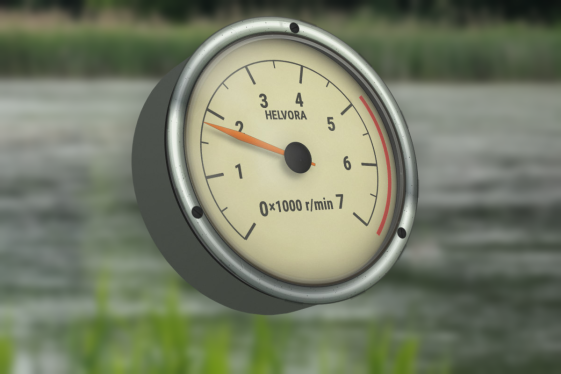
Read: 1750rpm
